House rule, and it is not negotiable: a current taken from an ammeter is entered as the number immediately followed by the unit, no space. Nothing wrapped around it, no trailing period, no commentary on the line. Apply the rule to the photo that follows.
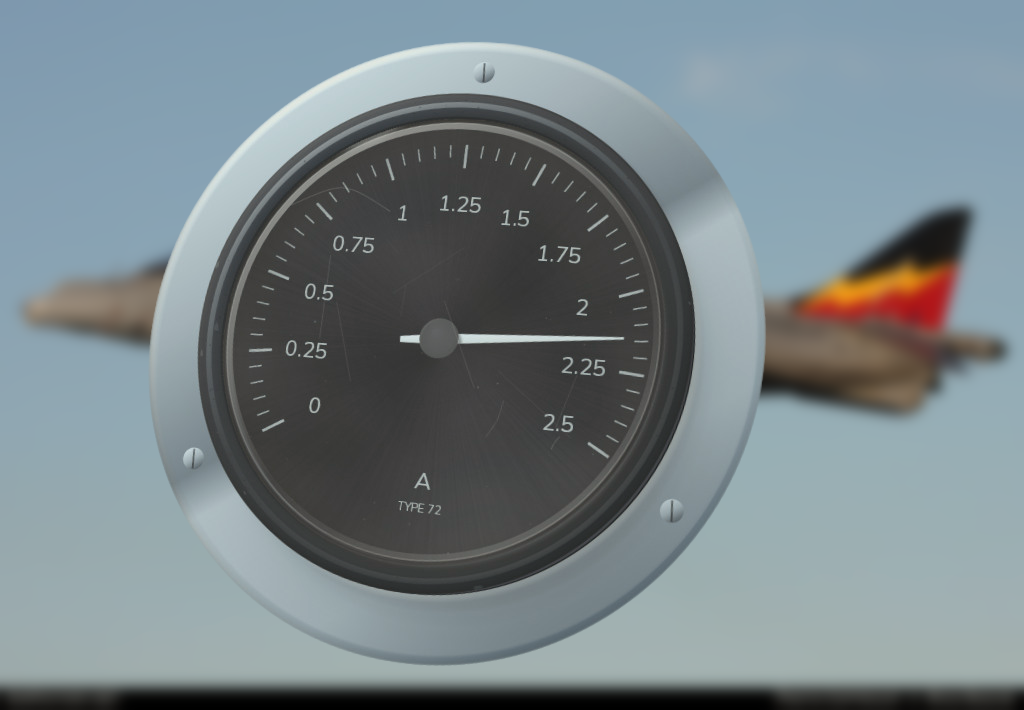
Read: 2.15A
